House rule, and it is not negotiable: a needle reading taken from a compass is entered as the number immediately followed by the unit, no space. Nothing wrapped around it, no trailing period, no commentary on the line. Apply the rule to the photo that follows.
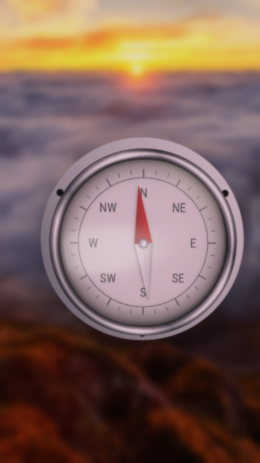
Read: 355°
